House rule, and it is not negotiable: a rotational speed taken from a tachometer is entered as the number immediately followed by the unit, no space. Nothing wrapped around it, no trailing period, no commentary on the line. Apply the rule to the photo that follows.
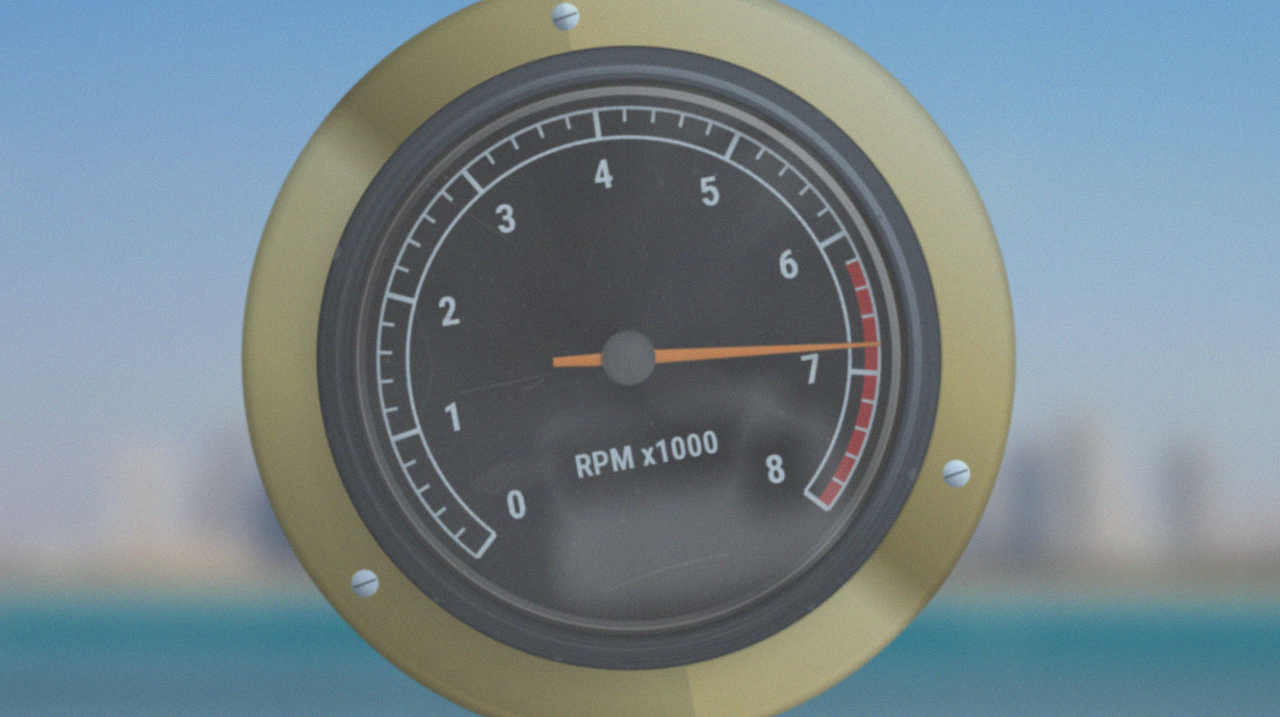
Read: 6800rpm
